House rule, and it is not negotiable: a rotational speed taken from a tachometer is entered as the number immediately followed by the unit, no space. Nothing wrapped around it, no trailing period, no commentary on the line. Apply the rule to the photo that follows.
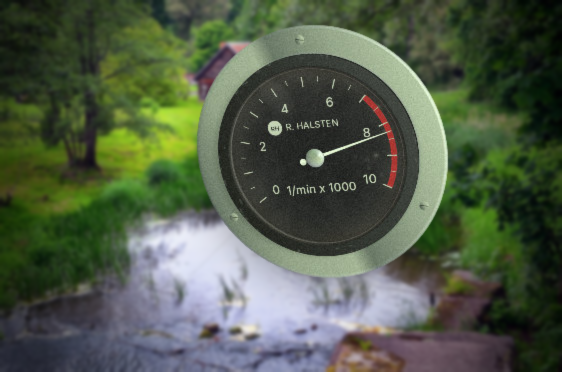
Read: 8250rpm
